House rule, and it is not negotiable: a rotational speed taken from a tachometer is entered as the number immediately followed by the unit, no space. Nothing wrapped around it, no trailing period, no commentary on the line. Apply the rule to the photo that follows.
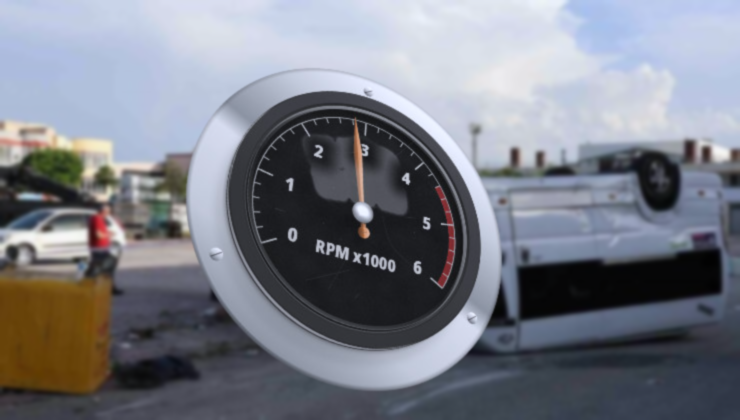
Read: 2800rpm
